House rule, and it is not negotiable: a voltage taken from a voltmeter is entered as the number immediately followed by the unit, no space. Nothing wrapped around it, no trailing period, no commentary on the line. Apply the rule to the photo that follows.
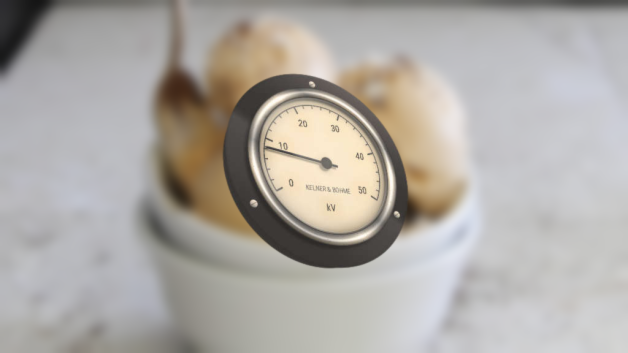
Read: 8kV
